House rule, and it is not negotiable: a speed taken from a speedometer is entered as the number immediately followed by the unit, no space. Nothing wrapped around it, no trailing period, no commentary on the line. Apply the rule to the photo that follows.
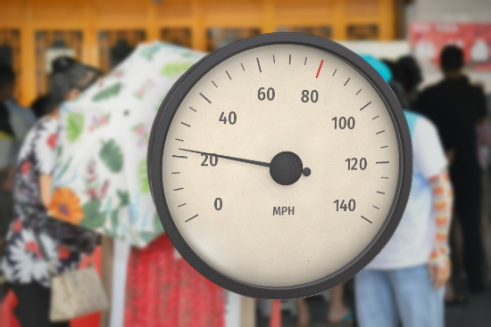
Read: 22.5mph
